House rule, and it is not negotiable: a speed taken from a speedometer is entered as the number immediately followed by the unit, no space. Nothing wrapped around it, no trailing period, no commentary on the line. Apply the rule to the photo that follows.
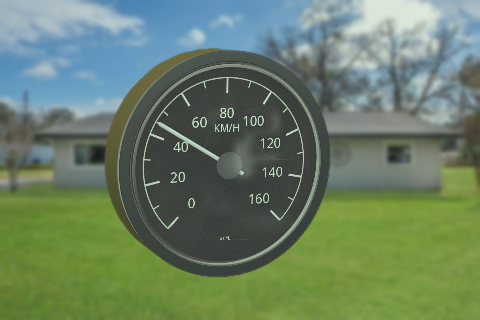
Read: 45km/h
